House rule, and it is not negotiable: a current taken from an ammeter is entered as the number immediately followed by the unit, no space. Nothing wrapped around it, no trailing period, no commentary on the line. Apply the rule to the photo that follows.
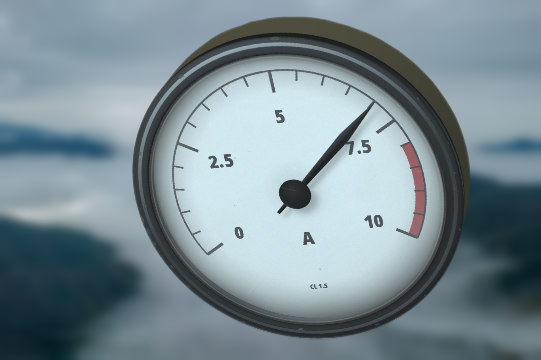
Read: 7A
